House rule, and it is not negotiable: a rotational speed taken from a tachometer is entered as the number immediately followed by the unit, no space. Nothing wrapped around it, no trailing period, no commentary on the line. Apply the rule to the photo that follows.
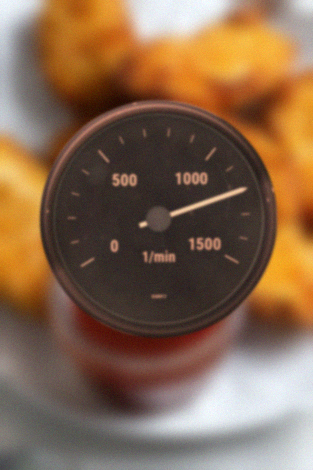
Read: 1200rpm
